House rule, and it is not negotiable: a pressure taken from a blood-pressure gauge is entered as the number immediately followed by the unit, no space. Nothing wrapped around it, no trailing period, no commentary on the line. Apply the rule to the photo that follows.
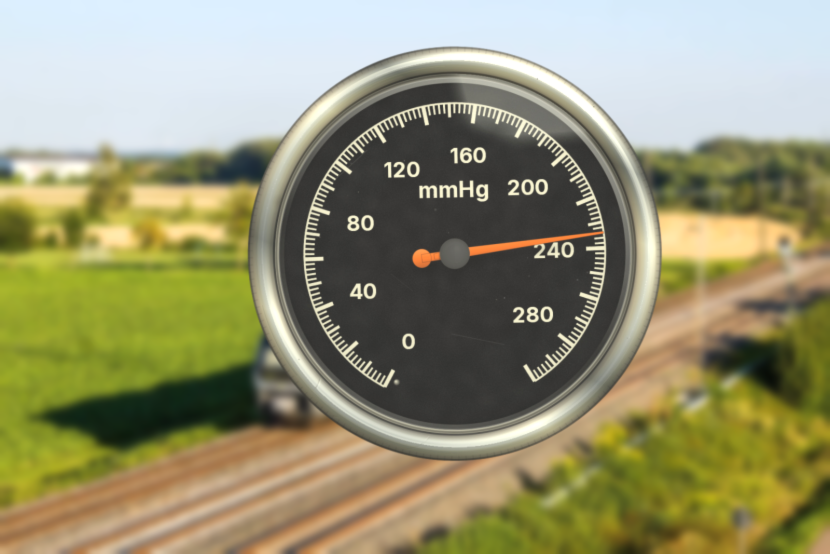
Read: 234mmHg
